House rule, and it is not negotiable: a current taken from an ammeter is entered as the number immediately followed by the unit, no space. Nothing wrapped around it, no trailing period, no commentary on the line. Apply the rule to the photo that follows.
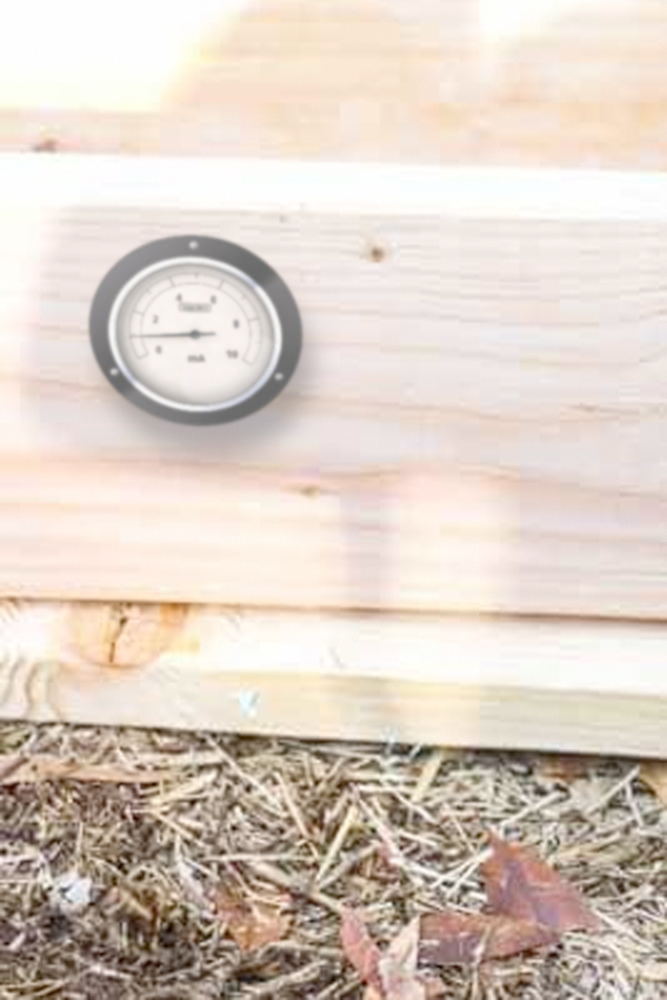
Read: 1mA
